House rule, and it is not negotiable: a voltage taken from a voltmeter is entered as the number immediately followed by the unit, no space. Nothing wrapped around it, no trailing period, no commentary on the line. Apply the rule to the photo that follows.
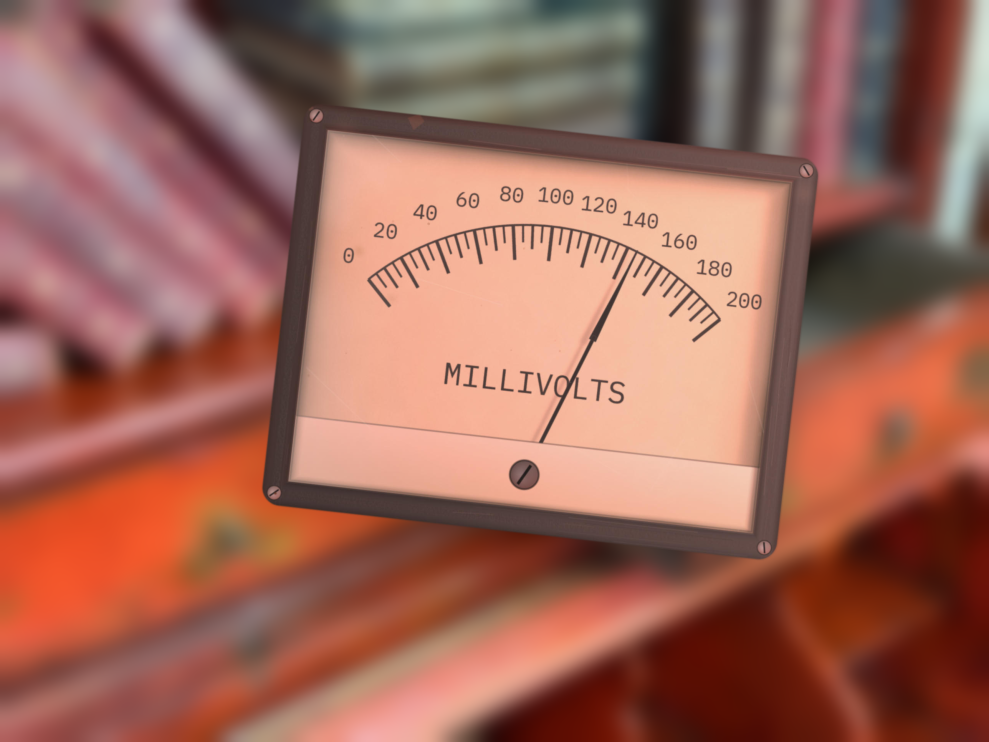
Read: 145mV
